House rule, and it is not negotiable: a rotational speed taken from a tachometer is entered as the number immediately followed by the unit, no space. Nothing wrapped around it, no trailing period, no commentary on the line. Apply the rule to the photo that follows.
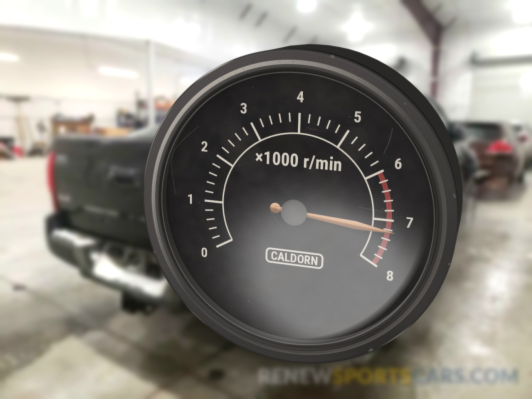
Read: 7200rpm
